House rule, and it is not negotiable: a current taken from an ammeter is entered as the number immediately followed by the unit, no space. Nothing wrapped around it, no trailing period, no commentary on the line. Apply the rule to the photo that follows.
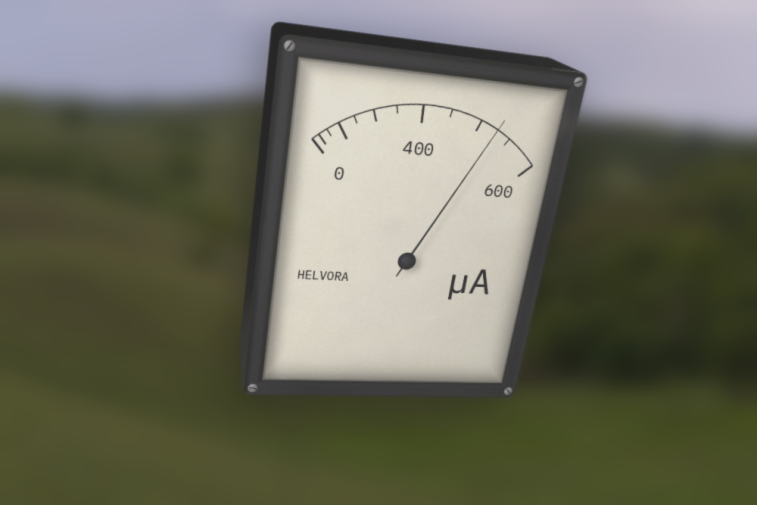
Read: 525µA
